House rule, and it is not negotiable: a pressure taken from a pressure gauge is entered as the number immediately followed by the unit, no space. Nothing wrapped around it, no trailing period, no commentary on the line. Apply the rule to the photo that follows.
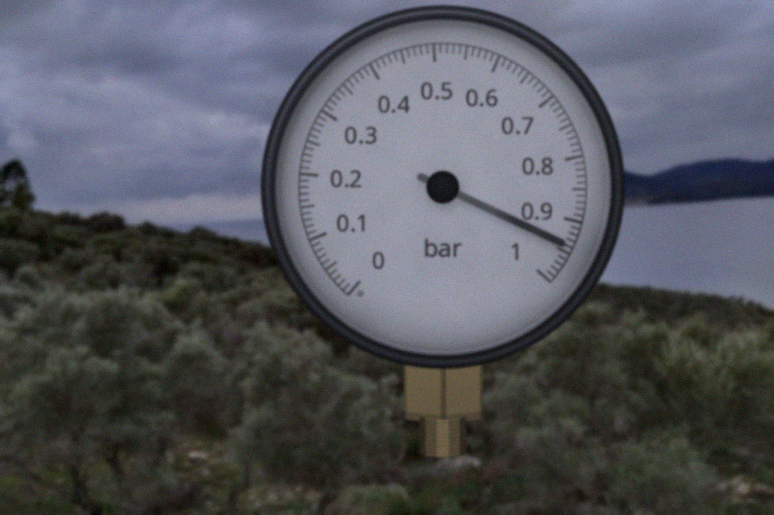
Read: 0.94bar
